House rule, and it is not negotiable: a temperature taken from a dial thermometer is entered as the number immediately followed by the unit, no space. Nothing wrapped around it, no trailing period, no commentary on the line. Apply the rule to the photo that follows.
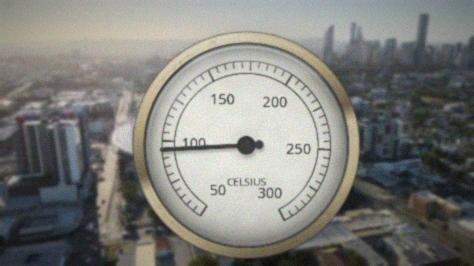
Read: 95°C
